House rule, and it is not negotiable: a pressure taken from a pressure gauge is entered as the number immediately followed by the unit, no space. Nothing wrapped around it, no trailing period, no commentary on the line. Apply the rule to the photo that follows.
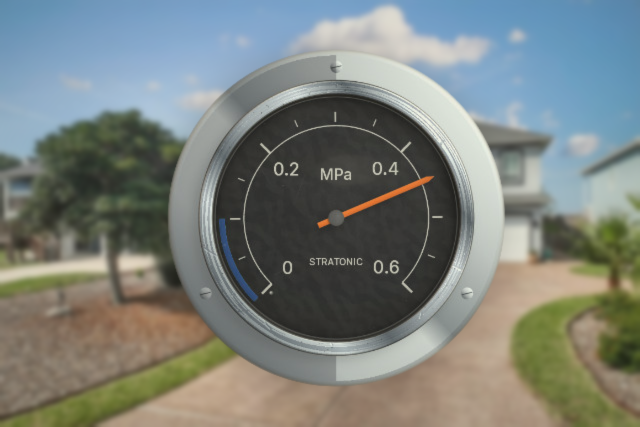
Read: 0.45MPa
